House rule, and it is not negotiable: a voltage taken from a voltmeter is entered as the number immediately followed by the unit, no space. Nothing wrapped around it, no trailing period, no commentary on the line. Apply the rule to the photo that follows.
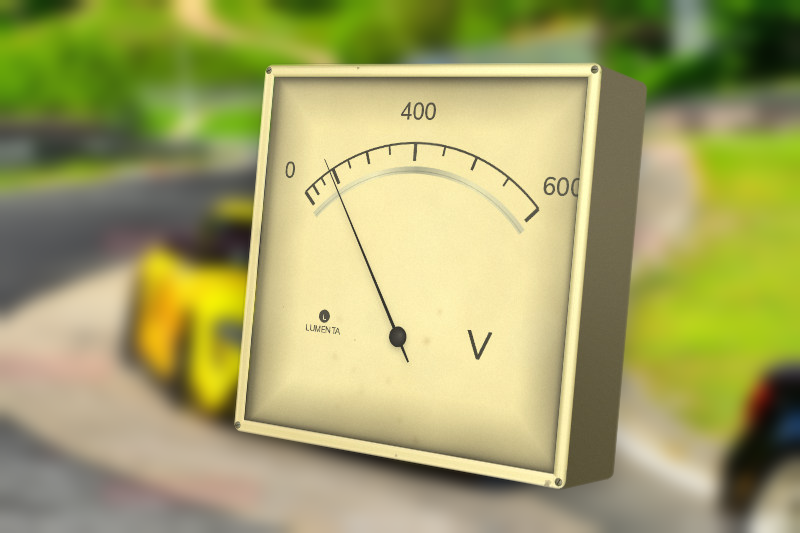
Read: 200V
